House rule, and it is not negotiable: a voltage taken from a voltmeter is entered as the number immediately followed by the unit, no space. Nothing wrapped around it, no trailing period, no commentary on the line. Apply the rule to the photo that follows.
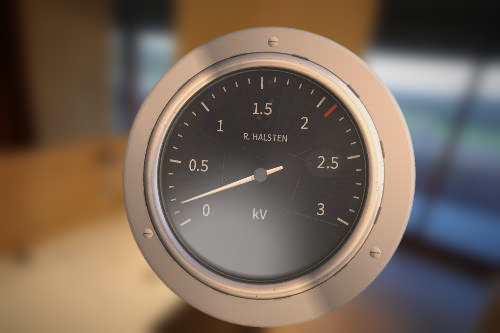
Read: 0.15kV
